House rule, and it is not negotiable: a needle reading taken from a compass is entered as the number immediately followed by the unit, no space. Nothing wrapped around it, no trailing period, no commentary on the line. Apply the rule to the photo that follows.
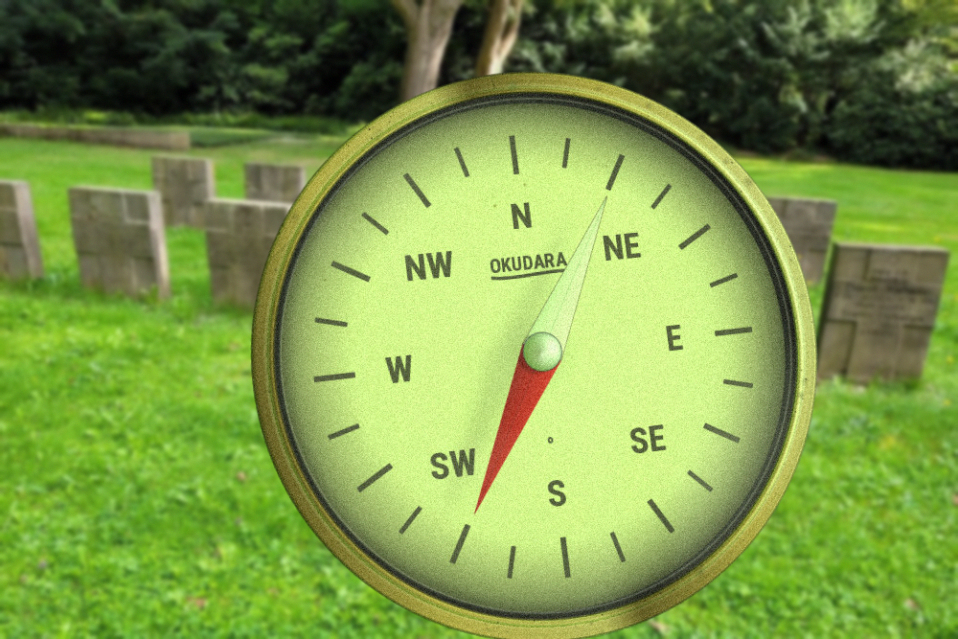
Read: 210°
